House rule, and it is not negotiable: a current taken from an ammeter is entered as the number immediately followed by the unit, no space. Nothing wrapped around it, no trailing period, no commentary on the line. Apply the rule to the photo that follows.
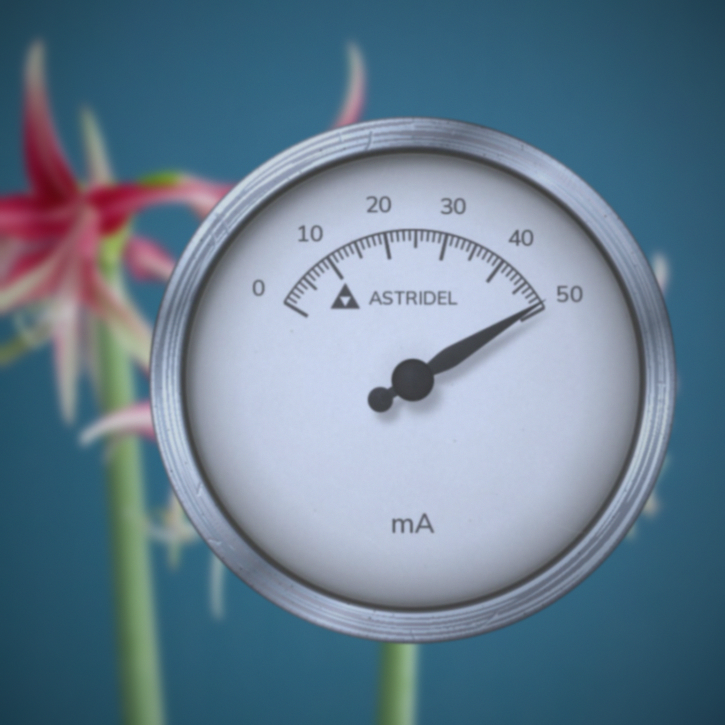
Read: 49mA
